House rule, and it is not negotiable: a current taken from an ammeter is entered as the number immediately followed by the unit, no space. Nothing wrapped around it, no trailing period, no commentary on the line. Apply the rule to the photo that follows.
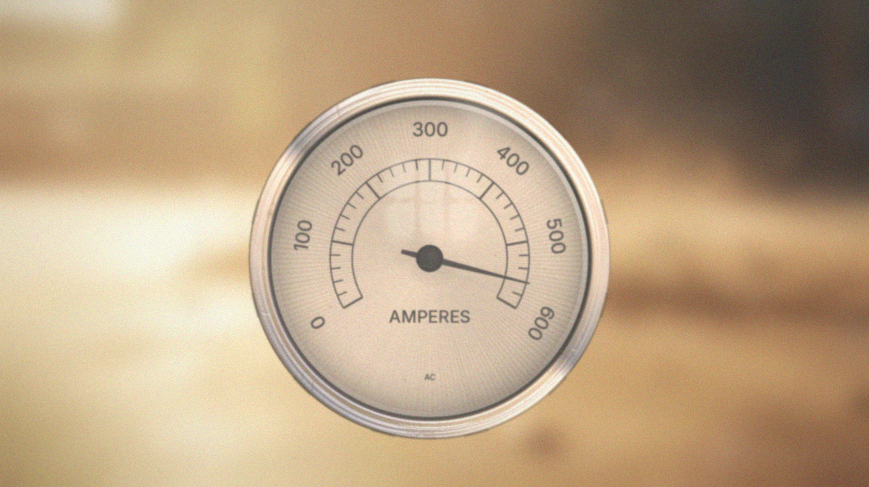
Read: 560A
